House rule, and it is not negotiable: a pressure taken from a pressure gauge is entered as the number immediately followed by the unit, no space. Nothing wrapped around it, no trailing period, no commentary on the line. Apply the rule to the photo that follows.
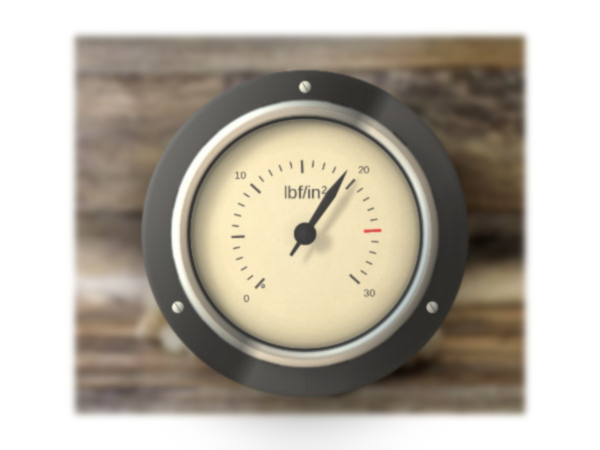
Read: 19psi
